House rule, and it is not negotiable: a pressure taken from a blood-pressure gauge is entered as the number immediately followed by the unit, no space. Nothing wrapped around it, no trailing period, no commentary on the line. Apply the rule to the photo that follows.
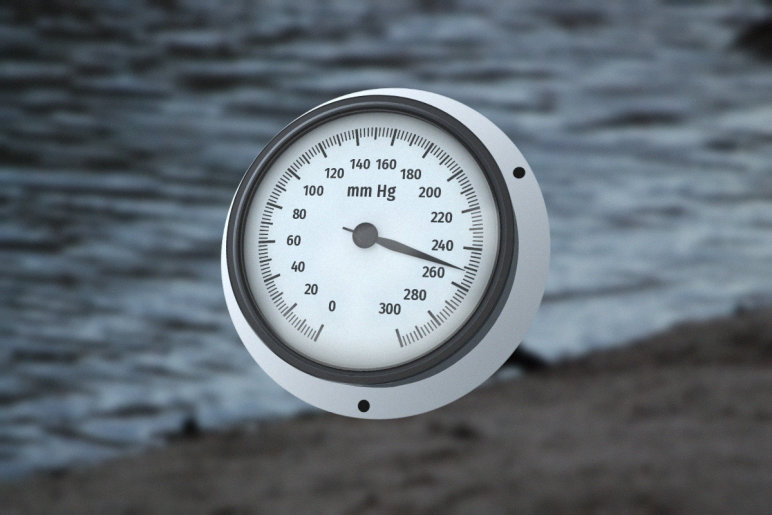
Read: 252mmHg
